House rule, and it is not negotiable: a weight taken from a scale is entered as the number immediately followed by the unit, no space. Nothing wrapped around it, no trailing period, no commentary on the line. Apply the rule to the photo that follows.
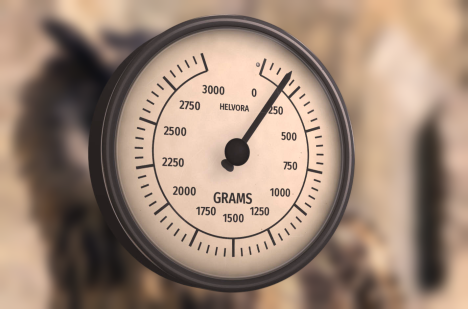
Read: 150g
